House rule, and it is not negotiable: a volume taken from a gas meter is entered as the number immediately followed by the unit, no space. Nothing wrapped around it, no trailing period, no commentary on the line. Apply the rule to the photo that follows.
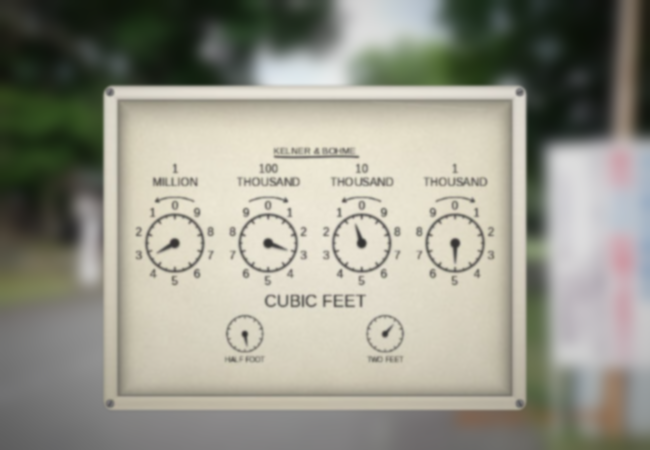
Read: 330500ft³
